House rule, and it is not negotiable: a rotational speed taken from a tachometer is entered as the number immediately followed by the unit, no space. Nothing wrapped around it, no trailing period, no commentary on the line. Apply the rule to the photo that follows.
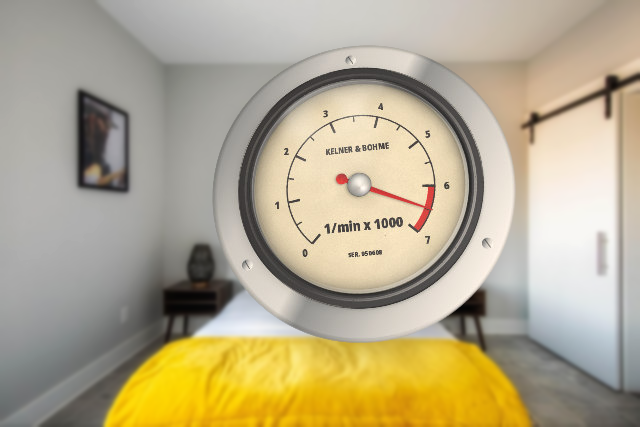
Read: 6500rpm
